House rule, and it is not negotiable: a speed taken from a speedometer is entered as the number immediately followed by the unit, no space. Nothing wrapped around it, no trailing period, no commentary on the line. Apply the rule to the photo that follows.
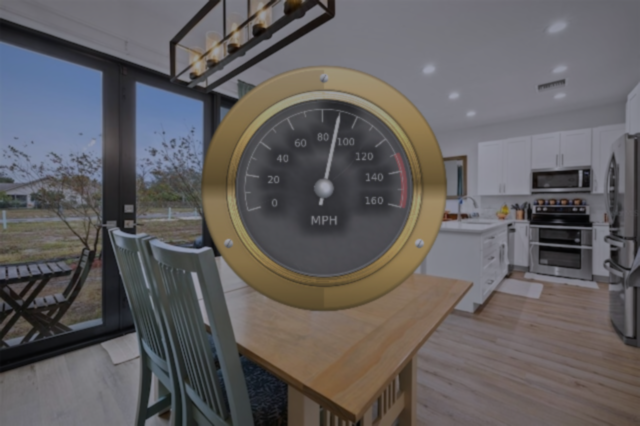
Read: 90mph
